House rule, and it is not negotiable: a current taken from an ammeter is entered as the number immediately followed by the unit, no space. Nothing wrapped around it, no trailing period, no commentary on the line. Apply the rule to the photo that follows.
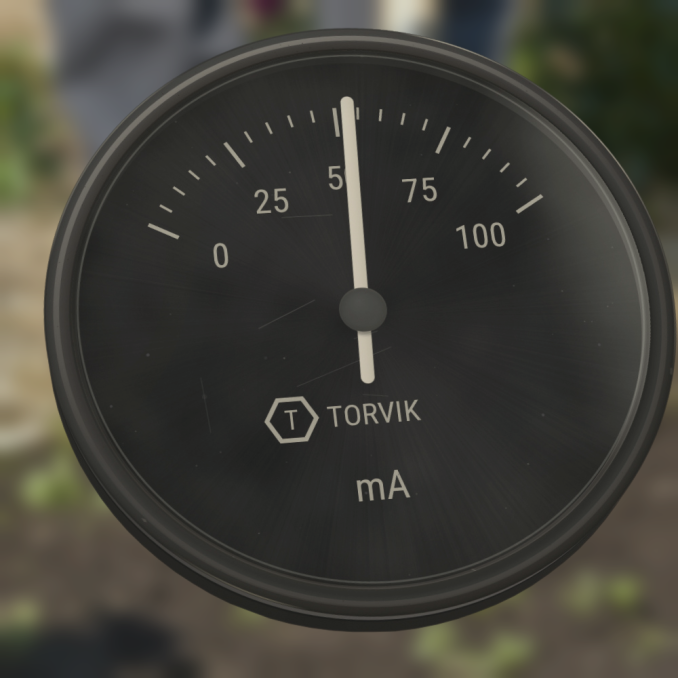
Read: 52.5mA
